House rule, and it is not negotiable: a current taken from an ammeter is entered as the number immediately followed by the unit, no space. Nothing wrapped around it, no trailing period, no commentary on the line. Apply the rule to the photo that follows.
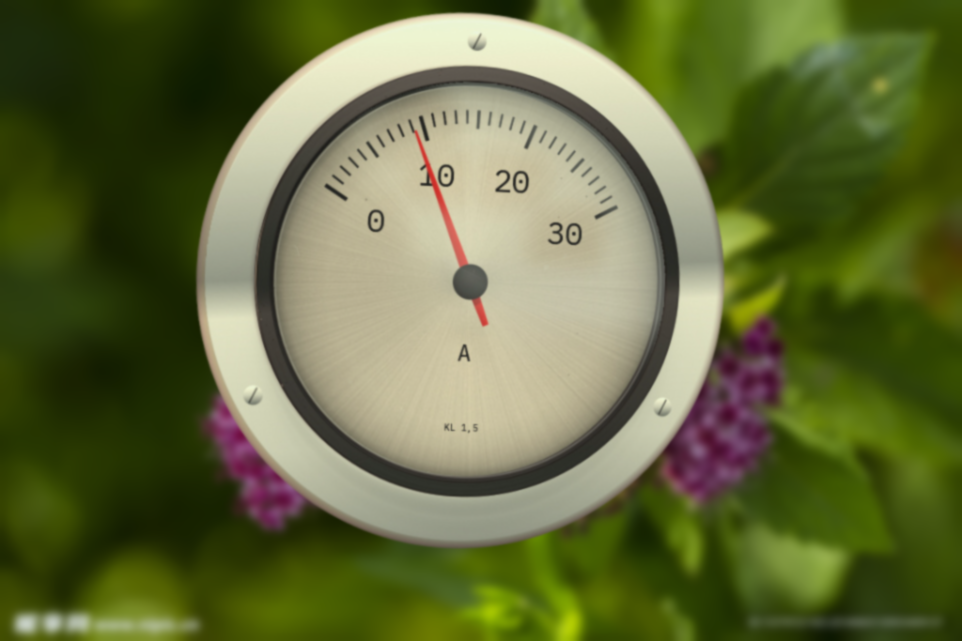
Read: 9A
